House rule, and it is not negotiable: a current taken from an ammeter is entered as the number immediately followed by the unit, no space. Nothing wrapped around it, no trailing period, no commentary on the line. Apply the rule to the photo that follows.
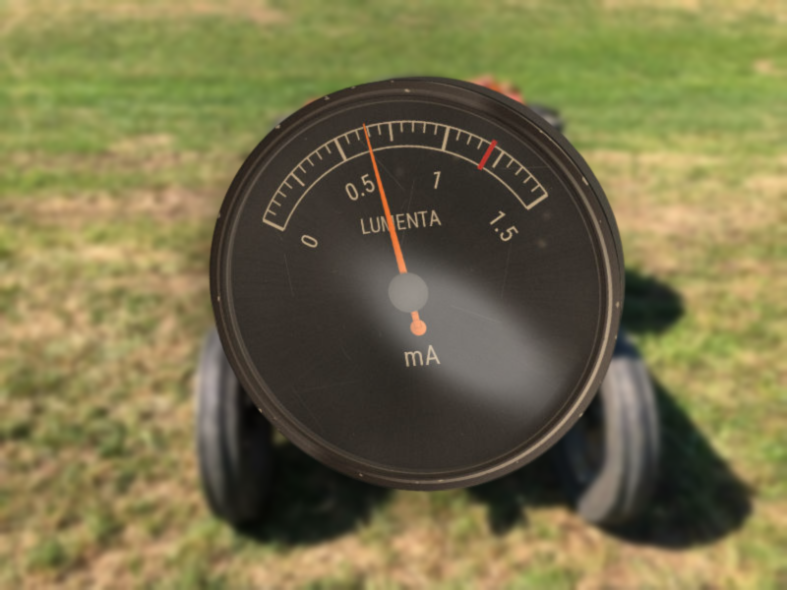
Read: 0.65mA
